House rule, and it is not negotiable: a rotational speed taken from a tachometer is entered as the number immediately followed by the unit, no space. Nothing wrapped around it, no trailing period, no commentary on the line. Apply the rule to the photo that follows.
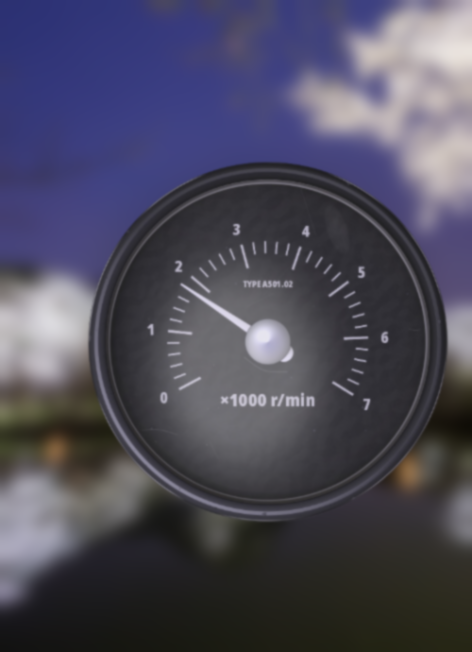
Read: 1800rpm
